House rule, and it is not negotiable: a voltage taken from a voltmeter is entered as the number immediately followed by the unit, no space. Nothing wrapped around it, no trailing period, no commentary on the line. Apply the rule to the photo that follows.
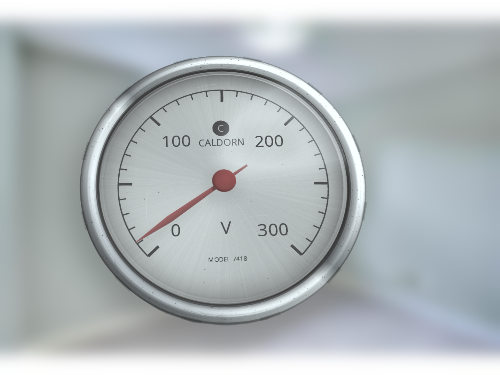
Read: 10V
